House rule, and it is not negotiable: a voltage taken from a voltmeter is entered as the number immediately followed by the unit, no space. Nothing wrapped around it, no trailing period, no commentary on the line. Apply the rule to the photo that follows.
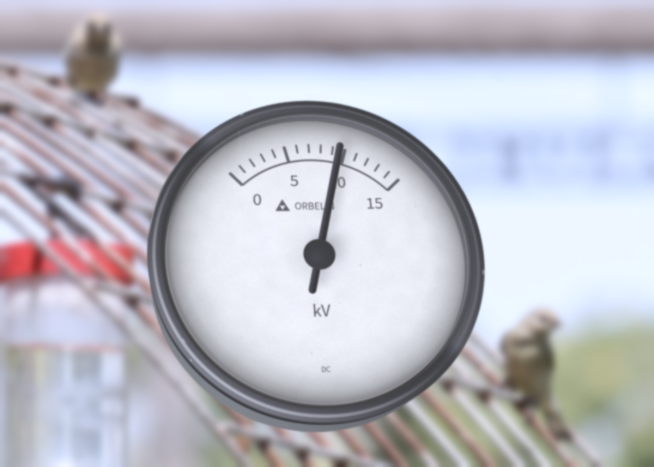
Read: 9.5kV
